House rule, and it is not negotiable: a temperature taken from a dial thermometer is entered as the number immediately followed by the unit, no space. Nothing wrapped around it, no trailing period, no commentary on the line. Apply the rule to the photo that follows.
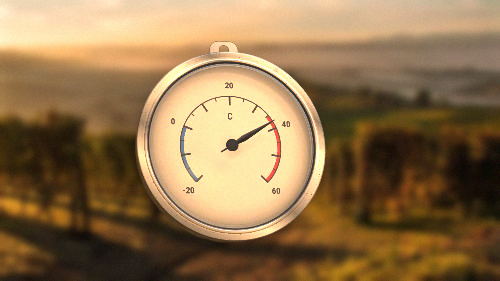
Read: 37.5°C
